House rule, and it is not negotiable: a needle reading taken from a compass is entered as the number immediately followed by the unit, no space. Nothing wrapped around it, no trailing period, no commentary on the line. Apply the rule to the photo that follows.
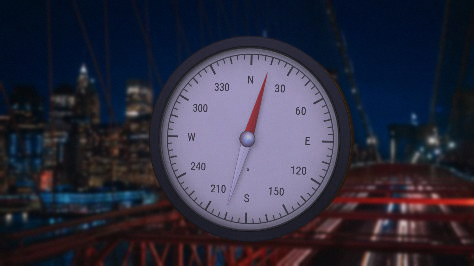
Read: 15°
